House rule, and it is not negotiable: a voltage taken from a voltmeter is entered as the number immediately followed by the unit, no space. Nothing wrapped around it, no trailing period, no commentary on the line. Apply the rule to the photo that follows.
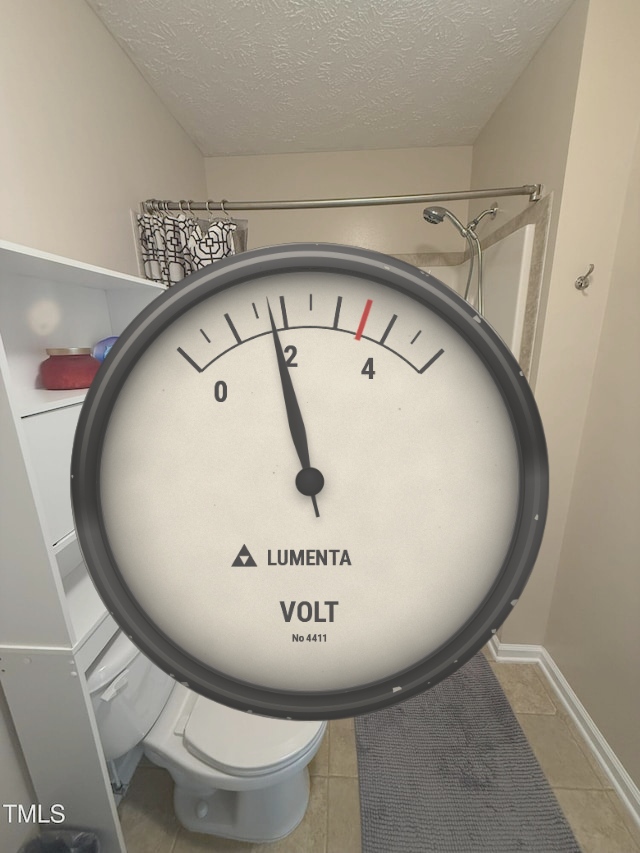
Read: 1.75V
